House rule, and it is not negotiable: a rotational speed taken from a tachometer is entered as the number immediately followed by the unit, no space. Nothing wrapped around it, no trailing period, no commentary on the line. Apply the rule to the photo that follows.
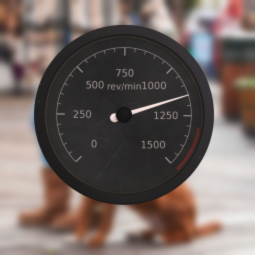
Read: 1150rpm
